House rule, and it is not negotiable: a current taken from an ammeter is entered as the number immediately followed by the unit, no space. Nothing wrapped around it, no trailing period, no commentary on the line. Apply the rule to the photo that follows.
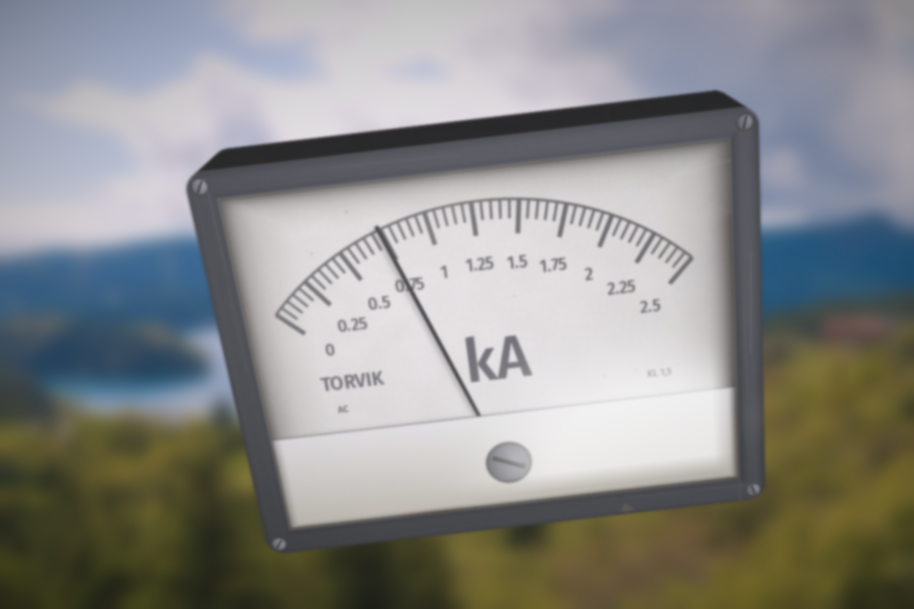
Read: 0.75kA
